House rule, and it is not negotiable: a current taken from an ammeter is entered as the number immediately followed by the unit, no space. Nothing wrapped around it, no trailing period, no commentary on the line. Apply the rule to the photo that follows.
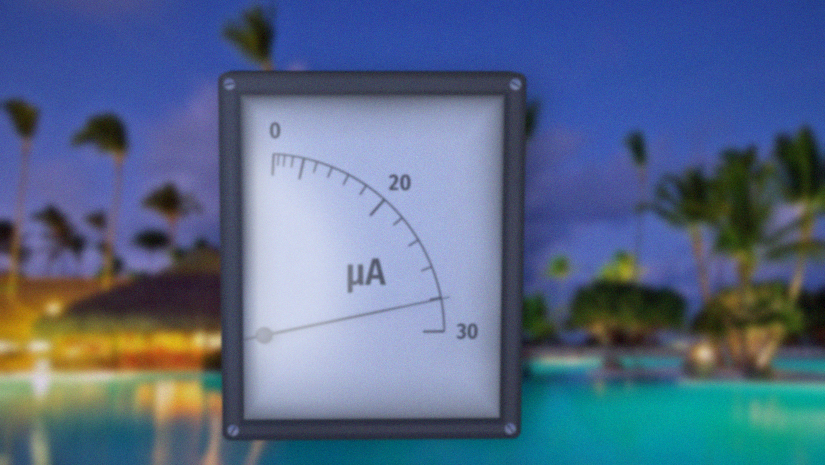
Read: 28µA
